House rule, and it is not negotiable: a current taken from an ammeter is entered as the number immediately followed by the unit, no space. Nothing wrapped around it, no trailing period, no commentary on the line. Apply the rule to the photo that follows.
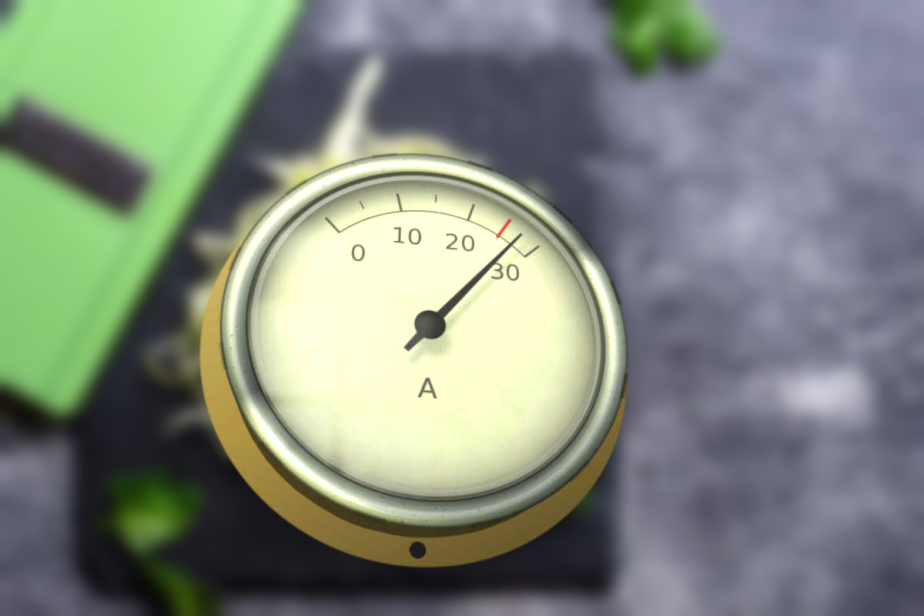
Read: 27.5A
